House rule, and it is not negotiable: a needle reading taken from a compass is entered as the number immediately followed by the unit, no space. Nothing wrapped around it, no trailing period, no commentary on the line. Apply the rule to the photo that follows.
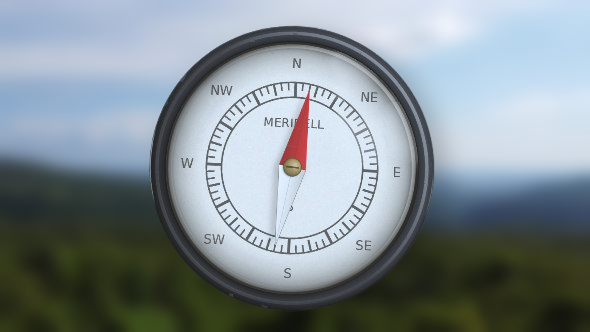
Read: 10°
